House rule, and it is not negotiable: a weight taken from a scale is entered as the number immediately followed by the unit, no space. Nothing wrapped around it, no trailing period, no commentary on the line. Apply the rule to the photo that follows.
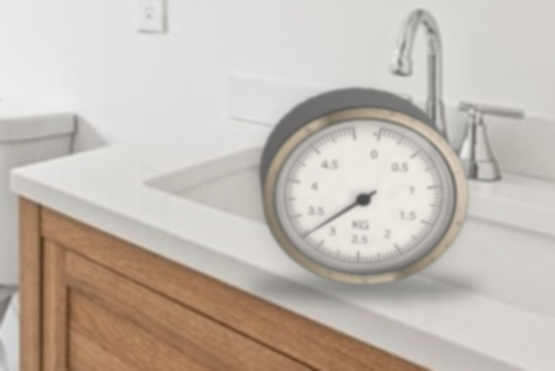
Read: 3.25kg
